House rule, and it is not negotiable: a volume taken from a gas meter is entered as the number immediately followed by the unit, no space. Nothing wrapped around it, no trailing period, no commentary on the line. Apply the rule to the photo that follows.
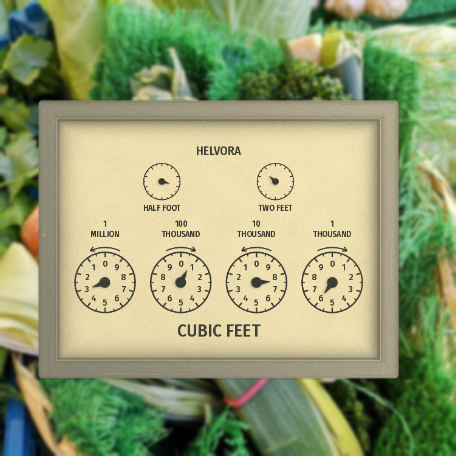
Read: 307600ft³
